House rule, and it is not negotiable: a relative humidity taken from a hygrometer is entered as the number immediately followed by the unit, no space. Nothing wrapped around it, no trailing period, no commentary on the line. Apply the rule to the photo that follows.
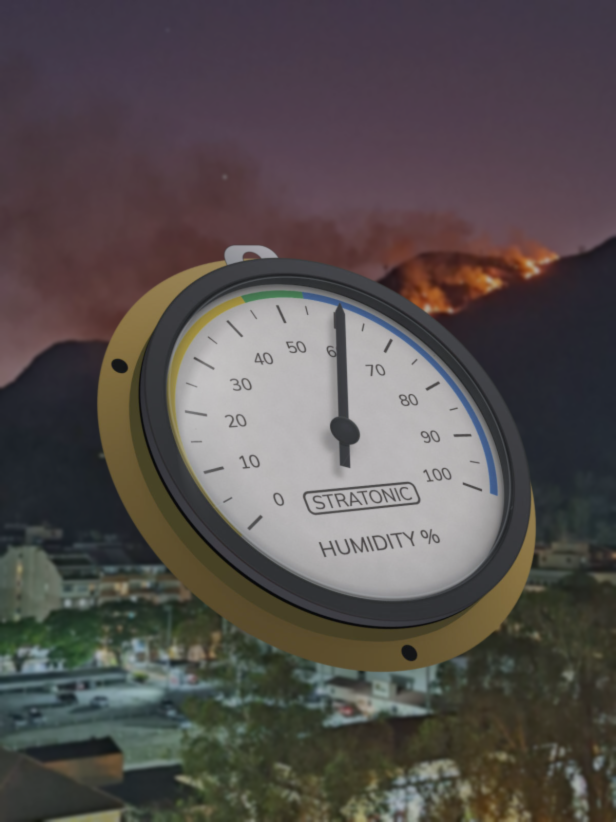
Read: 60%
